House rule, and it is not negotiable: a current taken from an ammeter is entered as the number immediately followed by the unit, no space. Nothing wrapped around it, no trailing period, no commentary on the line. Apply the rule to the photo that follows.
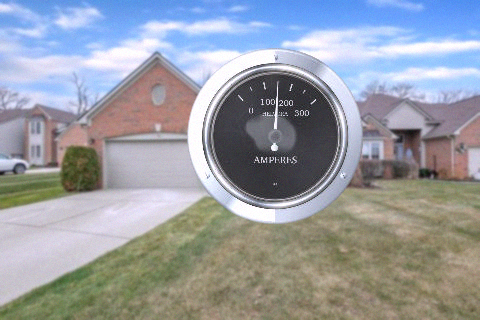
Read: 150A
